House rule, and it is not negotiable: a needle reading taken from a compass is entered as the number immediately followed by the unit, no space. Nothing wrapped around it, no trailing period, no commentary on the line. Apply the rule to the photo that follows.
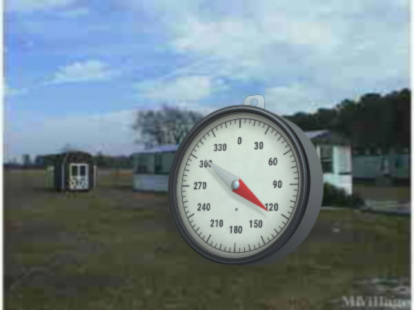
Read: 125°
